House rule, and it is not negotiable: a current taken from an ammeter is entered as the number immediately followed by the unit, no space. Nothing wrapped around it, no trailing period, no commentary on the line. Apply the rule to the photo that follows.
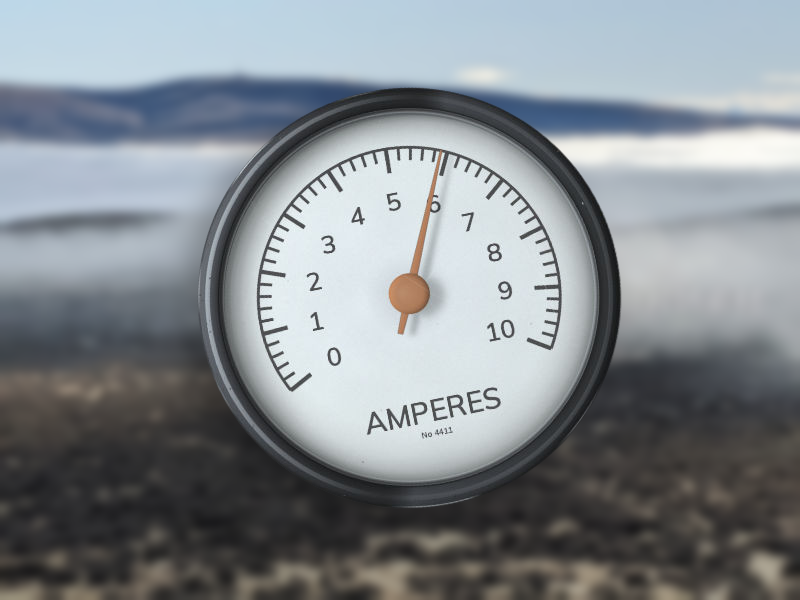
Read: 5.9A
